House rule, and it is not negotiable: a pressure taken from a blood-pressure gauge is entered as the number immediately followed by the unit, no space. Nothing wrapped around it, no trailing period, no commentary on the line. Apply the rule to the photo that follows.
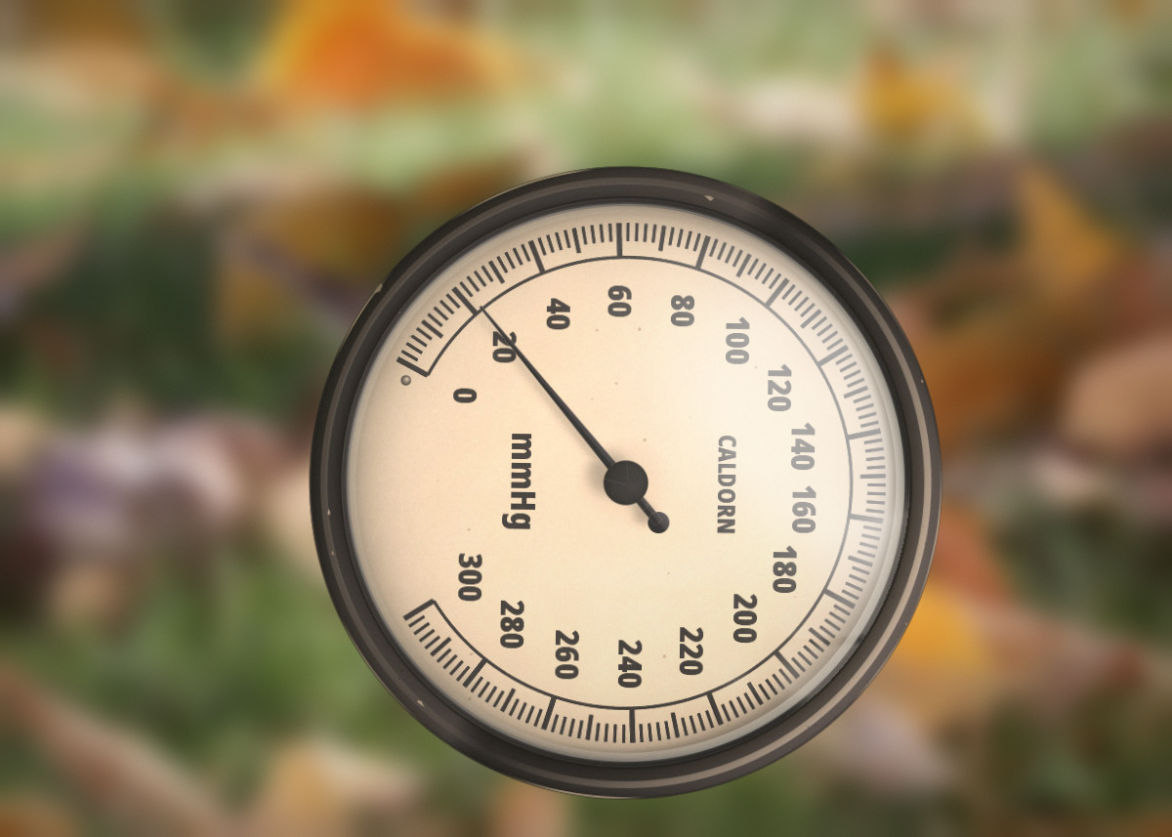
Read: 22mmHg
